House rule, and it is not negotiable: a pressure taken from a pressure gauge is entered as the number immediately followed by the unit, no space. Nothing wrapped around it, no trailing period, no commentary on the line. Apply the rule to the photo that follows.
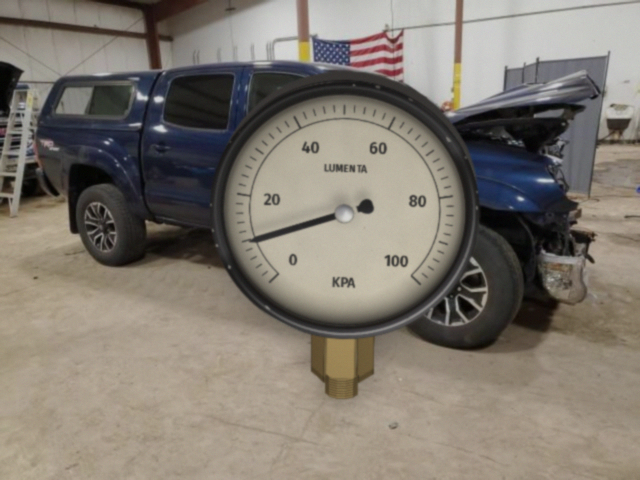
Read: 10kPa
